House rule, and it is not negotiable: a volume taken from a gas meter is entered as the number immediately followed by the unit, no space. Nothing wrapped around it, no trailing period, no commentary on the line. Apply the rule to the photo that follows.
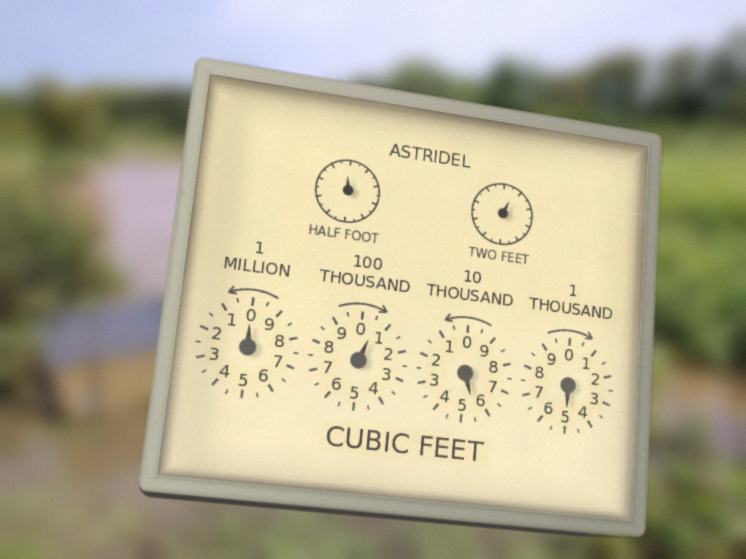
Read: 5500ft³
